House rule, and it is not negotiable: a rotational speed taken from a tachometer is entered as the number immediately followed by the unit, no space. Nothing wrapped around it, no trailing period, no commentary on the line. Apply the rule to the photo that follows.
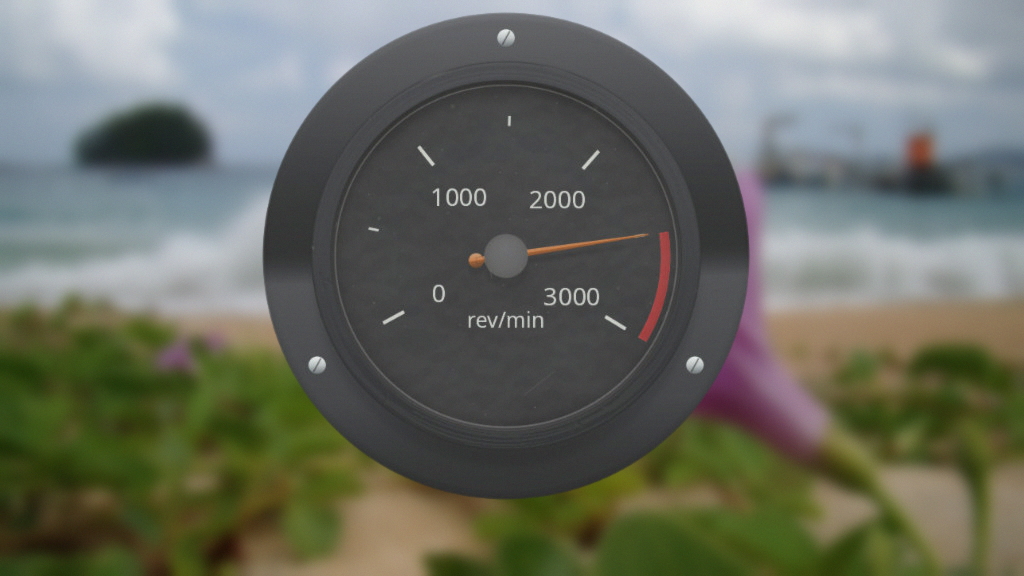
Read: 2500rpm
